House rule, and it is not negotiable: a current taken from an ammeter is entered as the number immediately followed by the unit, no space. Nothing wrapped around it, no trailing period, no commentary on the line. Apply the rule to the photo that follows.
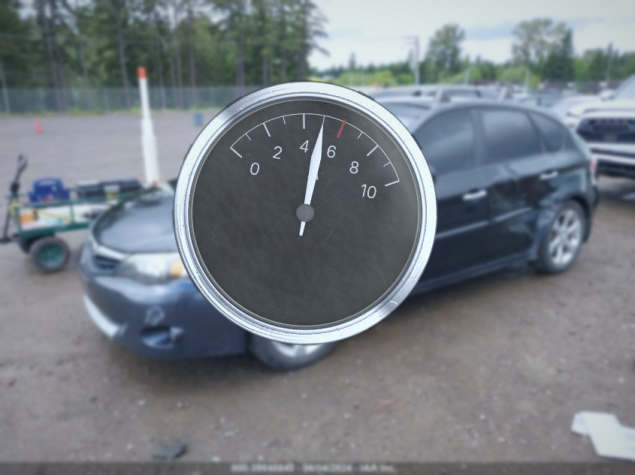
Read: 5A
